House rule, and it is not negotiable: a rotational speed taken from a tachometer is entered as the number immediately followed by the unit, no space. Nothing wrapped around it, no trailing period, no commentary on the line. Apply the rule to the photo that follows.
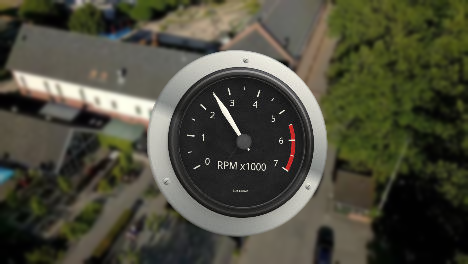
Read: 2500rpm
